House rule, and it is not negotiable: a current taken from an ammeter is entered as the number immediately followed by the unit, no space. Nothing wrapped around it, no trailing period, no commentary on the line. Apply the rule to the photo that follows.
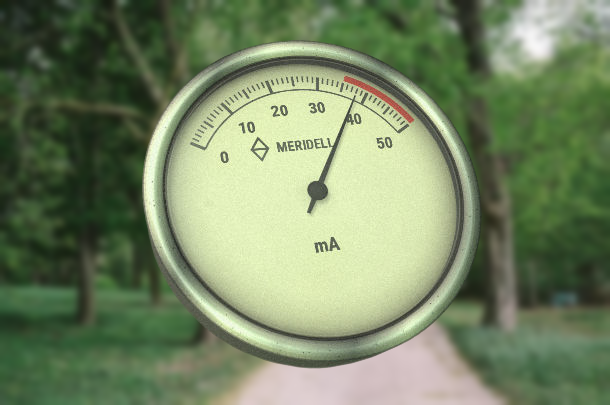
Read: 38mA
